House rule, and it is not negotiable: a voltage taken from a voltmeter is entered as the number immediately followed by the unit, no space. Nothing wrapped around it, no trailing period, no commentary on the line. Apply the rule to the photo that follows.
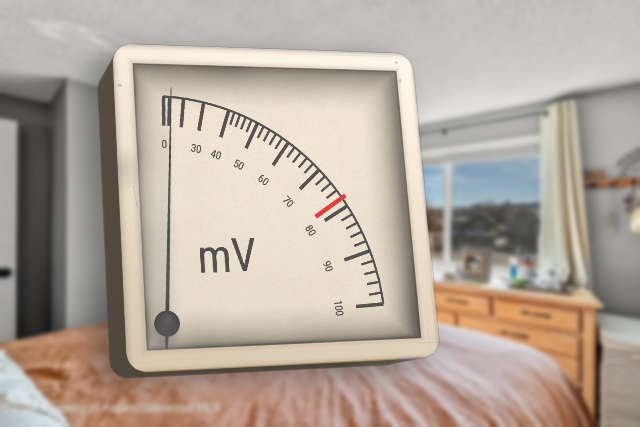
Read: 10mV
